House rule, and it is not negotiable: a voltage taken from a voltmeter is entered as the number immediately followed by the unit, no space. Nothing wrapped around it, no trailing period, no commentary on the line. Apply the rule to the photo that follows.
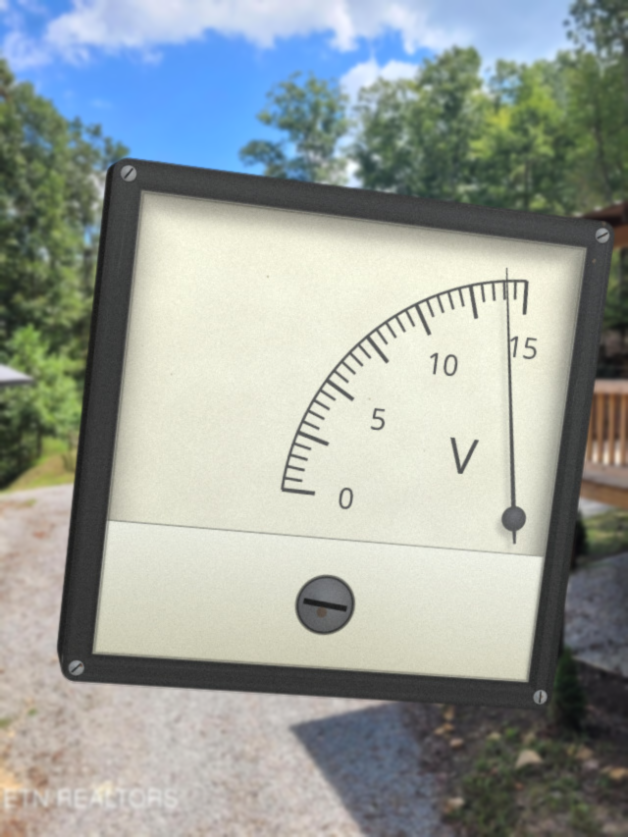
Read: 14V
